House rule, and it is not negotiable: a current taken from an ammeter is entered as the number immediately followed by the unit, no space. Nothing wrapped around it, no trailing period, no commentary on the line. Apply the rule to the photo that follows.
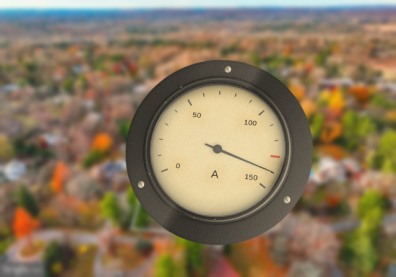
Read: 140A
